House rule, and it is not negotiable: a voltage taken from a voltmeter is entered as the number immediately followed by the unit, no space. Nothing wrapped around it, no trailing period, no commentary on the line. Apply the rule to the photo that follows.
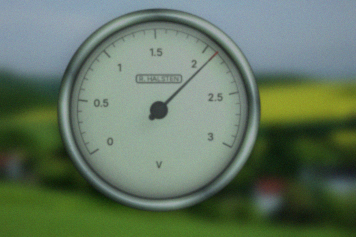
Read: 2.1V
